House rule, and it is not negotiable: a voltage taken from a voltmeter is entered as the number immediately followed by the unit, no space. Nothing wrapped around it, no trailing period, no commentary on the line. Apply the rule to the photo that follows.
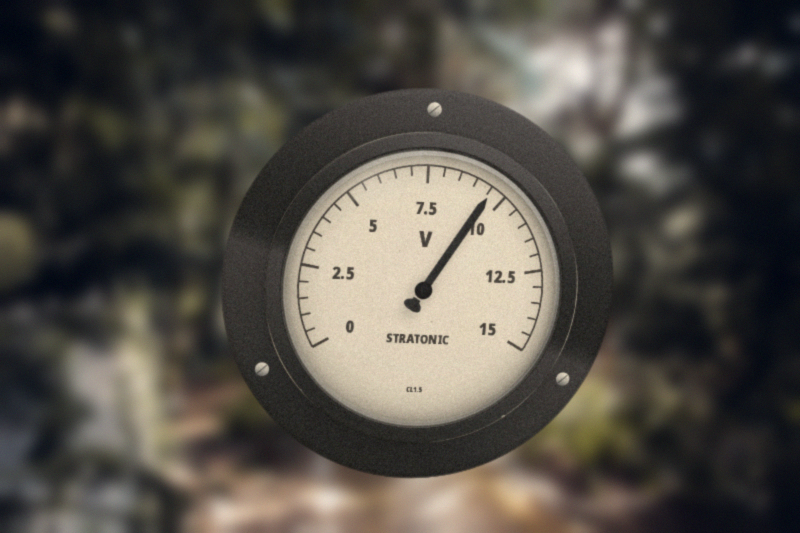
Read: 9.5V
